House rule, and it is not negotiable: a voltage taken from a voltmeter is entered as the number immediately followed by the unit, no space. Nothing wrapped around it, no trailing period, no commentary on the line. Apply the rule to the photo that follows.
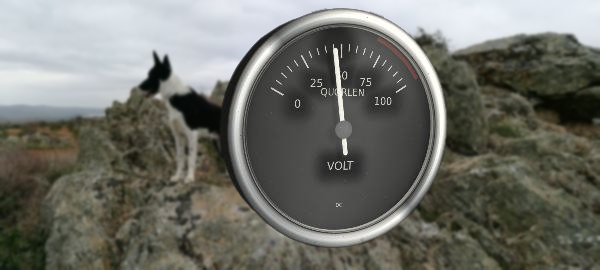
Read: 45V
